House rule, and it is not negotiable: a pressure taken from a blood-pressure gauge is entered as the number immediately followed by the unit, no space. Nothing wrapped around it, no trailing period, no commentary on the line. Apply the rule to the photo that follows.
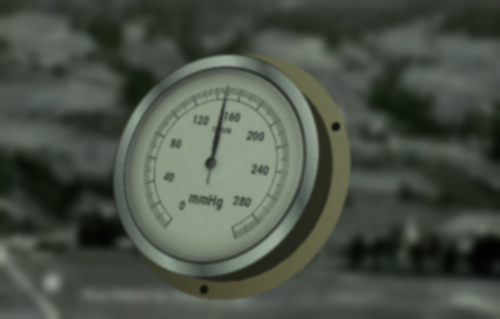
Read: 150mmHg
